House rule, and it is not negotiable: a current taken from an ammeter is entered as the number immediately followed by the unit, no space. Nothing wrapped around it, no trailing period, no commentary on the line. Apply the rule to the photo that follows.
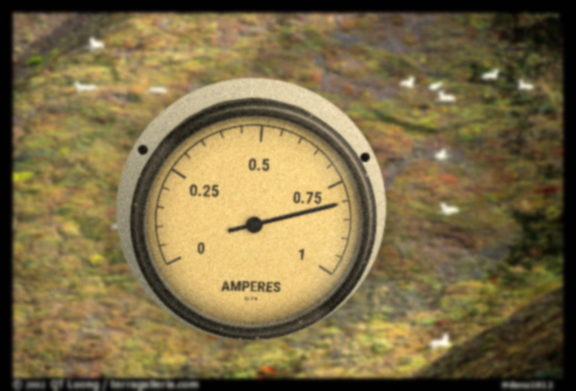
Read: 0.8A
